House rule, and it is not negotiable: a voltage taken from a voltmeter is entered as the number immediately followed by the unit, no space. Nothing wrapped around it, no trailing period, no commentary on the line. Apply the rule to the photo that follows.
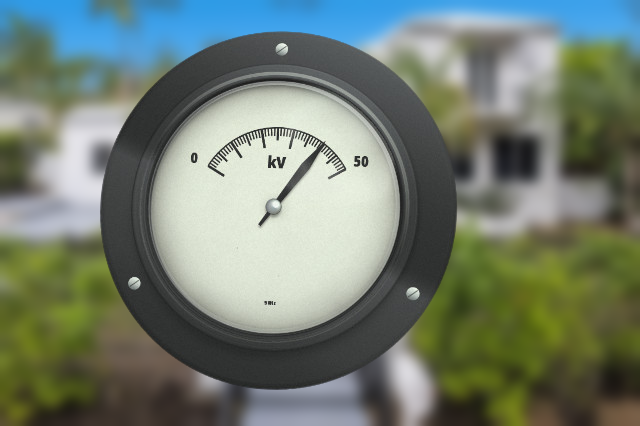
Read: 40kV
